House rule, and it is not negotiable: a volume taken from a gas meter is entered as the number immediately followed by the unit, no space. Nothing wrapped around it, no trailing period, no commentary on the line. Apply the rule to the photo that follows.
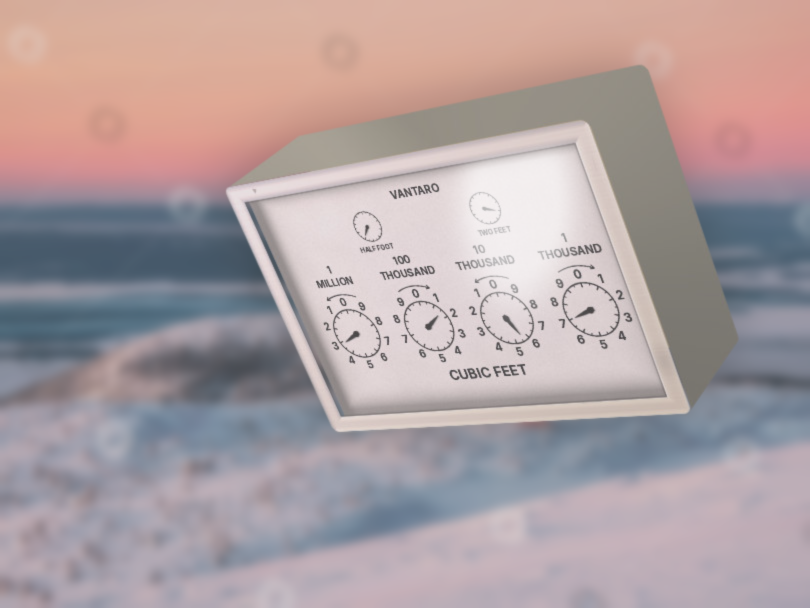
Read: 315700ft³
